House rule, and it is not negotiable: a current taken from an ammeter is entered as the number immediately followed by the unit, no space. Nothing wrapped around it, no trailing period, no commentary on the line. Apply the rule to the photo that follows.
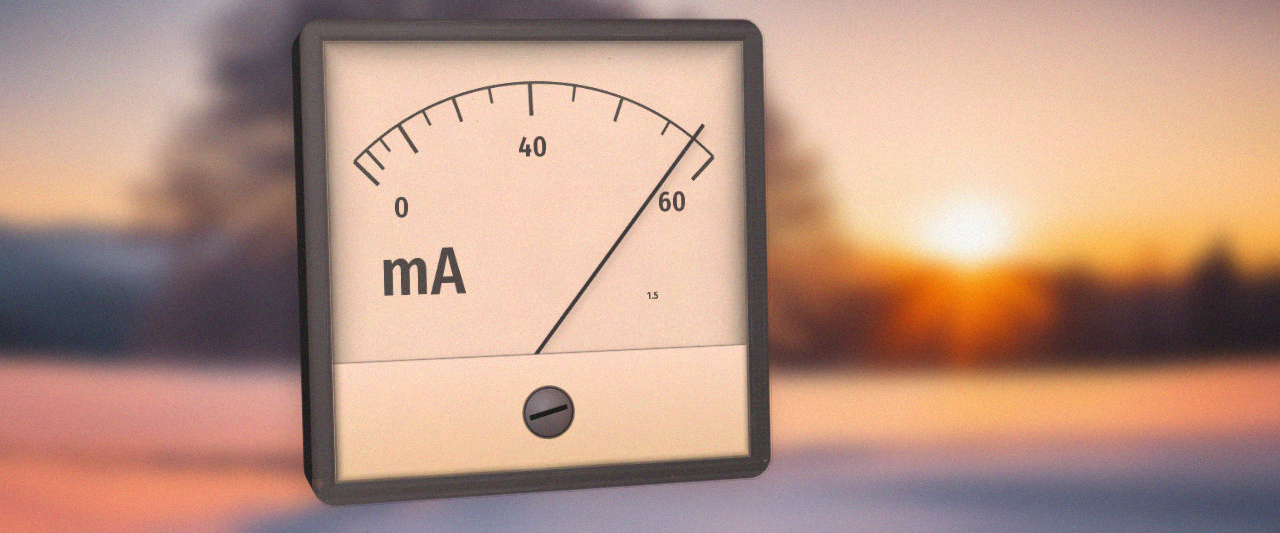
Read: 57.5mA
